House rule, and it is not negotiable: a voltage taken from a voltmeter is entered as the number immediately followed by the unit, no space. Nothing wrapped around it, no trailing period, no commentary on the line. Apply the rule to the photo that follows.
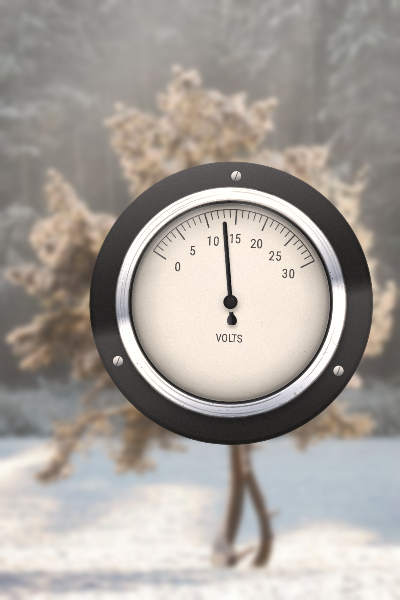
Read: 13V
